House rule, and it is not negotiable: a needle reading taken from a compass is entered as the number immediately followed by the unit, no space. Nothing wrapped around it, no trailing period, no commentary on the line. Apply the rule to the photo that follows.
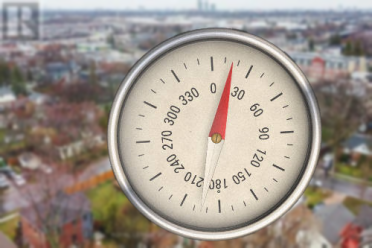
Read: 15°
